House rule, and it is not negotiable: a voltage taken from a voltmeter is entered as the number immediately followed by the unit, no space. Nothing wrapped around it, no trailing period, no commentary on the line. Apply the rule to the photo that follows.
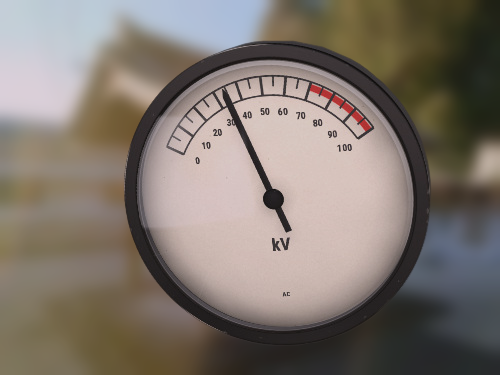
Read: 35kV
